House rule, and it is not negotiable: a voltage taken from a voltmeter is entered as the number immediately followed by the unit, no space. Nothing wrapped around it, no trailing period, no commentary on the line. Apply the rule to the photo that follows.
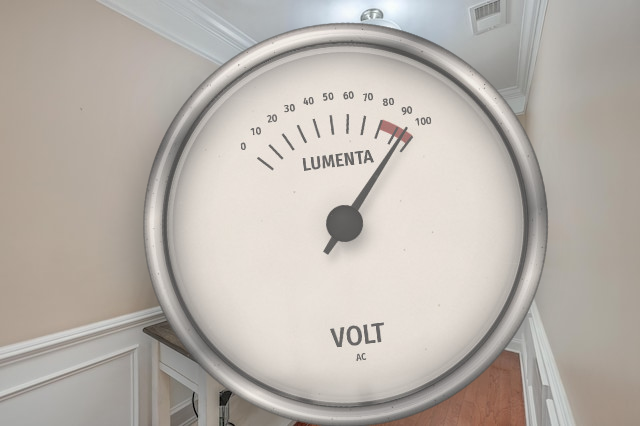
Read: 95V
